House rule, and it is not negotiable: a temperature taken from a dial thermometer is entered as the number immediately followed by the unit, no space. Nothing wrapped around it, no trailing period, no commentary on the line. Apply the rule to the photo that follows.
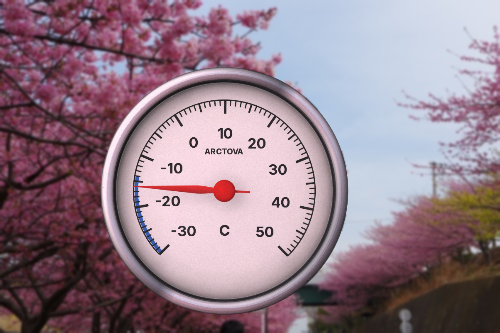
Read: -16°C
